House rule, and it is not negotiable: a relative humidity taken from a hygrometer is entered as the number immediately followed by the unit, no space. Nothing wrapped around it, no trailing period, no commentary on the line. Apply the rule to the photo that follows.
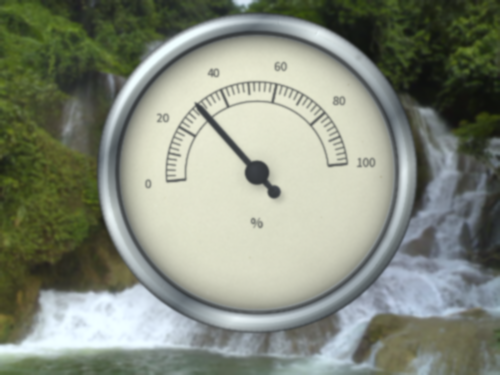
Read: 30%
